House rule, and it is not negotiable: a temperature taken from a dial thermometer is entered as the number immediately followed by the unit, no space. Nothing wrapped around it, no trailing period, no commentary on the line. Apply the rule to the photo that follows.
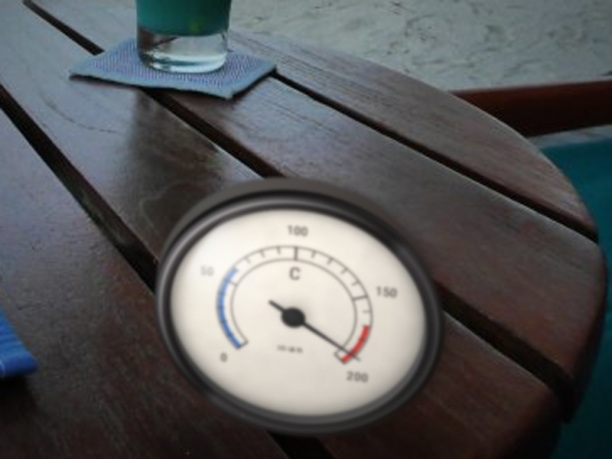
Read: 190°C
